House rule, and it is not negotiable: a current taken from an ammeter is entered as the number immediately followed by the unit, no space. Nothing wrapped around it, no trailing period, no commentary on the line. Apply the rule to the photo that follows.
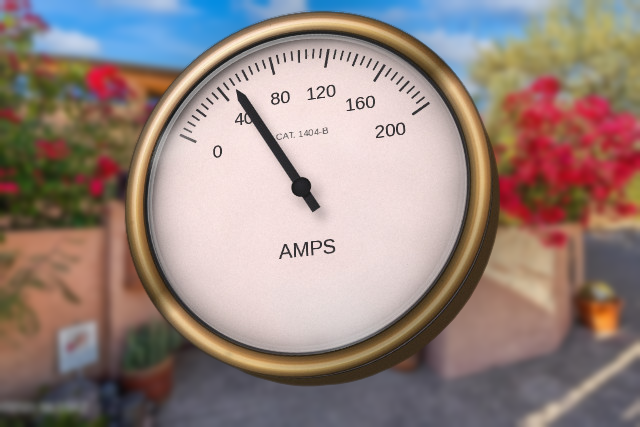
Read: 50A
